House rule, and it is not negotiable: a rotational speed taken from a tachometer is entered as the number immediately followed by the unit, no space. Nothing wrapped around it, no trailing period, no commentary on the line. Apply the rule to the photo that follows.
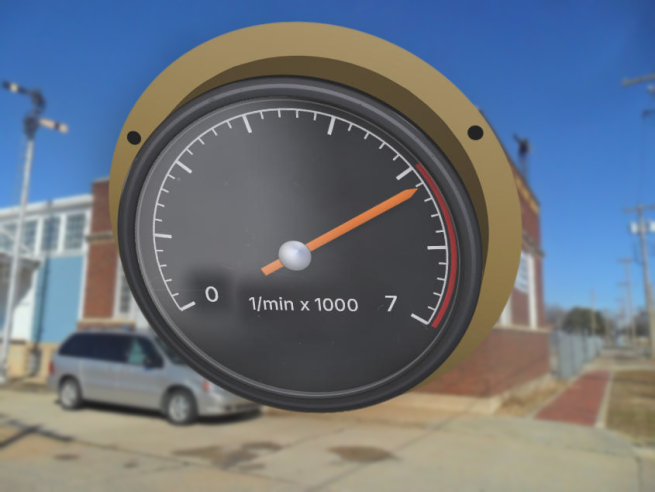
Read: 5200rpm
